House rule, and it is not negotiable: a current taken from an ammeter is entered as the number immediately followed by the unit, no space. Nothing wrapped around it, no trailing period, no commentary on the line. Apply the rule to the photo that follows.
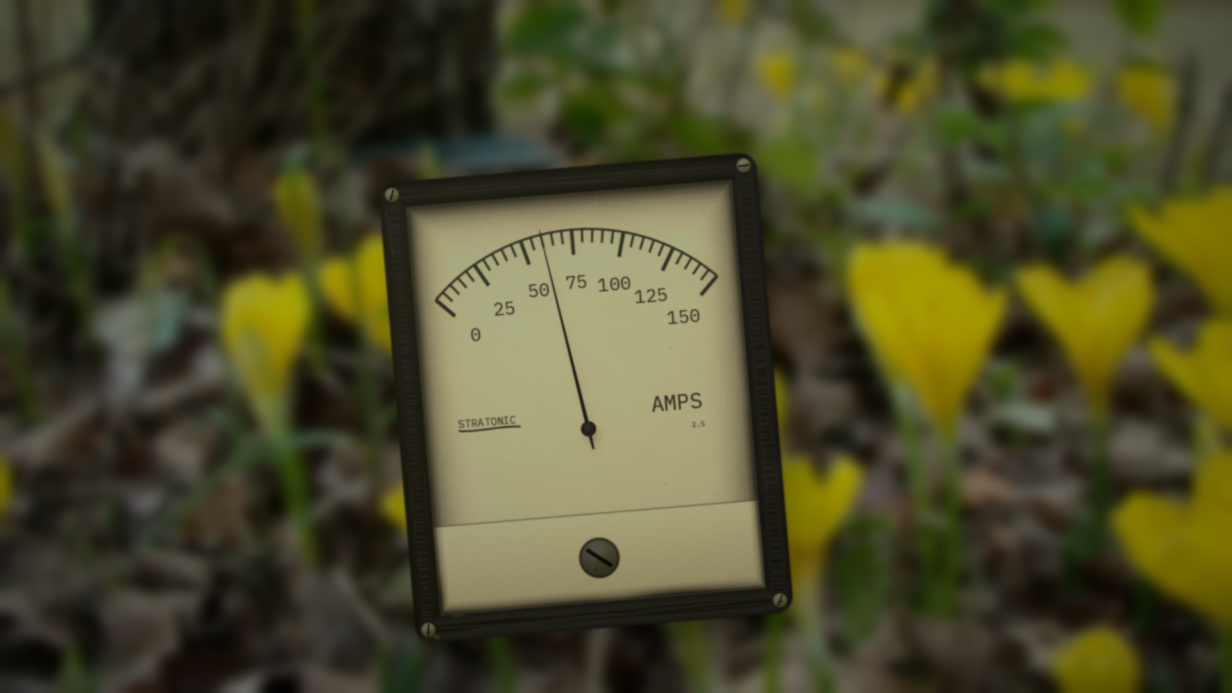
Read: 60A
